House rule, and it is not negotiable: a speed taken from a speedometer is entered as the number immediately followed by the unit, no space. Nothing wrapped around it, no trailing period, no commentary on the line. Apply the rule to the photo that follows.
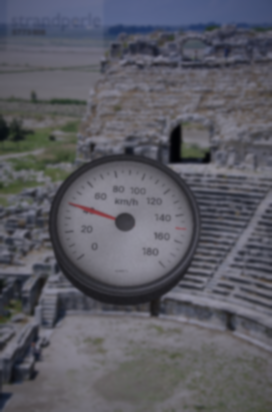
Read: 40km/h
